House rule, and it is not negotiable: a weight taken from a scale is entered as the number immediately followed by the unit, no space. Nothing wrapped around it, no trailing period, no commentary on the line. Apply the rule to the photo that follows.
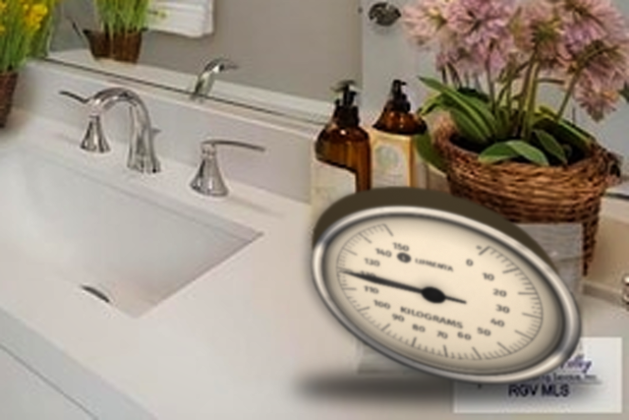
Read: 120kg
